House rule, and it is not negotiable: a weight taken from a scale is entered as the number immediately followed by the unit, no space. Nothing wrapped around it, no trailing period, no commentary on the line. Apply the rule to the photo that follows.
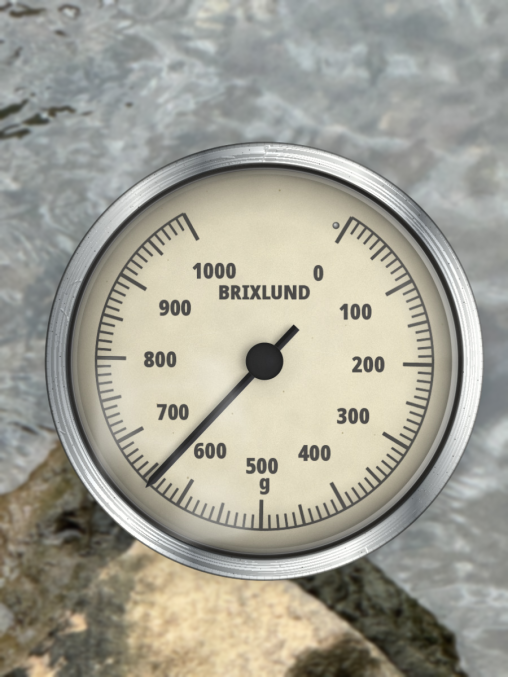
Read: 640g
